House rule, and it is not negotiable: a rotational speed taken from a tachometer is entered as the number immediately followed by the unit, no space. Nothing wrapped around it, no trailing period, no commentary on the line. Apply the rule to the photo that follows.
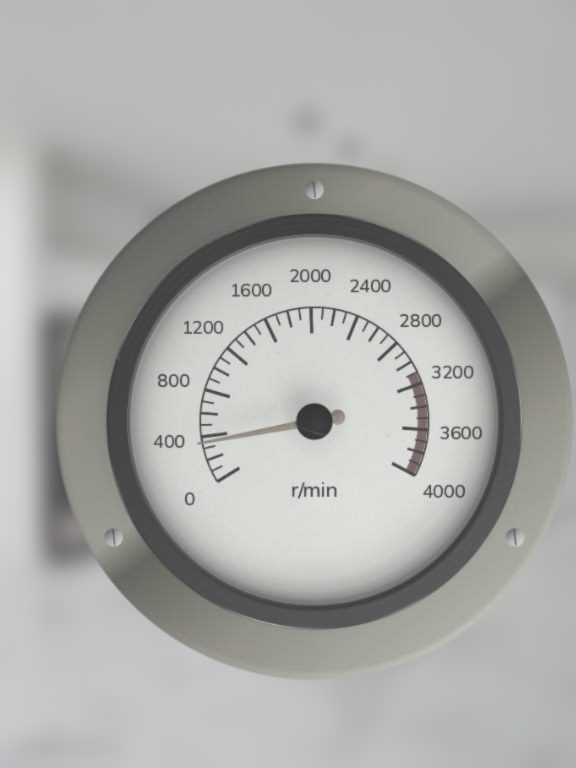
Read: 350rpm
